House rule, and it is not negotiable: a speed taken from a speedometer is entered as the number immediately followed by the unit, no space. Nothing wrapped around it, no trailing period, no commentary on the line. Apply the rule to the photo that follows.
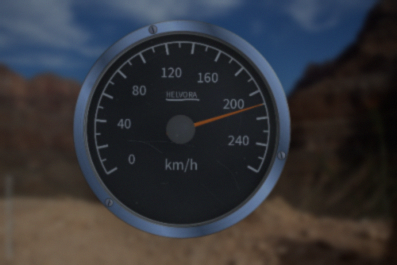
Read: 210km/h
